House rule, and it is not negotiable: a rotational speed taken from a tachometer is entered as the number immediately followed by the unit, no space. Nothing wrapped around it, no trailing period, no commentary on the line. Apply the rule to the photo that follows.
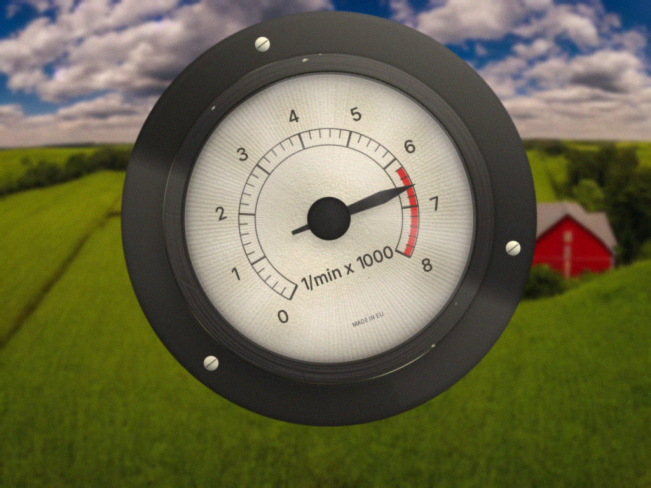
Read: 6600rpm
